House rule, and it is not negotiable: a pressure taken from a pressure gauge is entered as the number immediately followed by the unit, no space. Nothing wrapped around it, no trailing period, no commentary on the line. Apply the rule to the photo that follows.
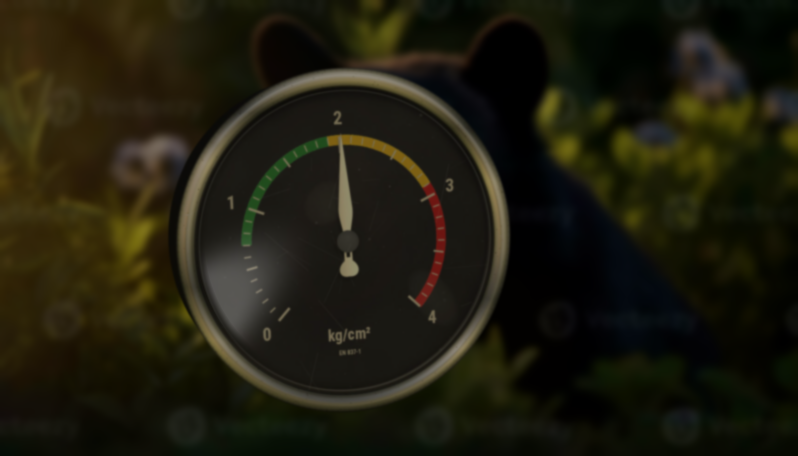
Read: 2kg/cm²
